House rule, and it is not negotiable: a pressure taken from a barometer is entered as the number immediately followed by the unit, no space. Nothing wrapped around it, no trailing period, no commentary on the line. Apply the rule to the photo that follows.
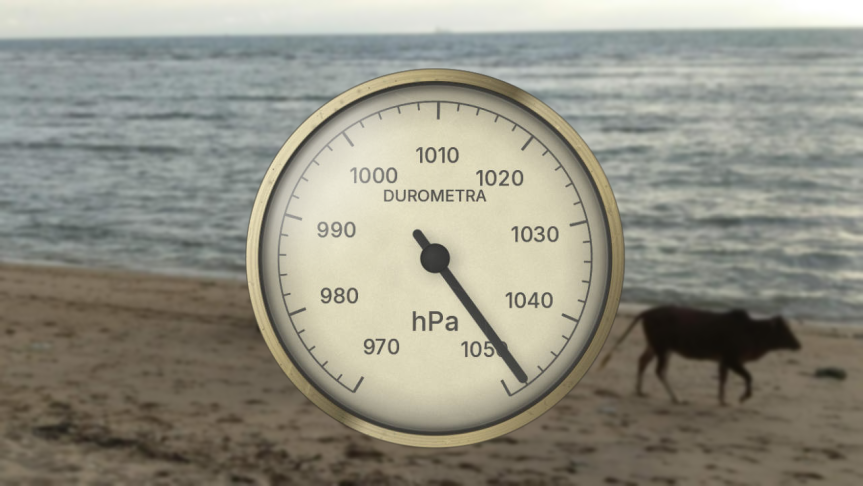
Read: 1048hPa
